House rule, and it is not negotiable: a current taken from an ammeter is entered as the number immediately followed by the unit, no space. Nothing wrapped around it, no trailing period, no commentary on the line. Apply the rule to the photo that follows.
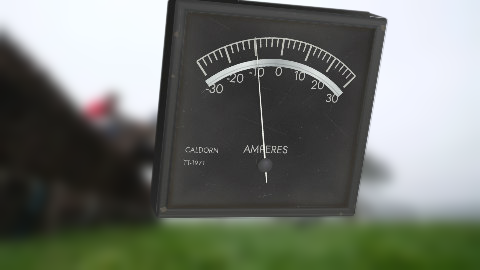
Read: -10A
